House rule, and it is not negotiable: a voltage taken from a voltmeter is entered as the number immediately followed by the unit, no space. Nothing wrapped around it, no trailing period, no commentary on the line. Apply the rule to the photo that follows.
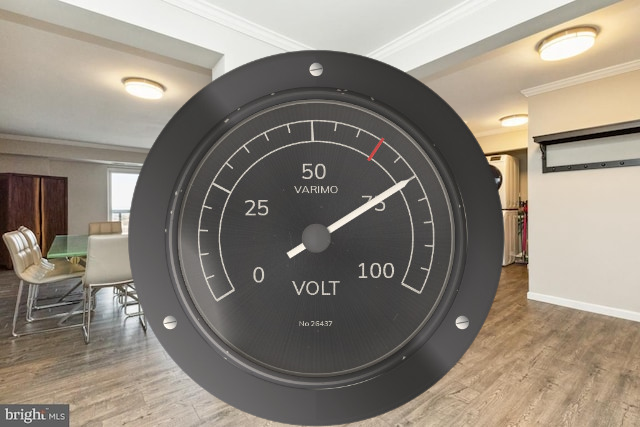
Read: 75V
